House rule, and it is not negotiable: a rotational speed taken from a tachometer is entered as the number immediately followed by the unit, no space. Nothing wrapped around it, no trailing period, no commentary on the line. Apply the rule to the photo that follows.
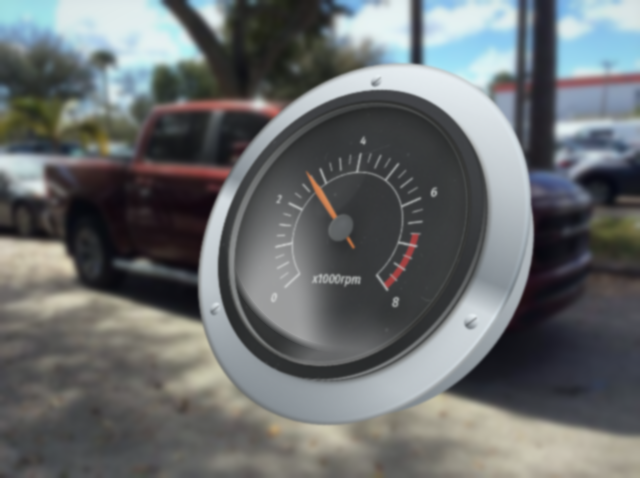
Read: 2750rpm
